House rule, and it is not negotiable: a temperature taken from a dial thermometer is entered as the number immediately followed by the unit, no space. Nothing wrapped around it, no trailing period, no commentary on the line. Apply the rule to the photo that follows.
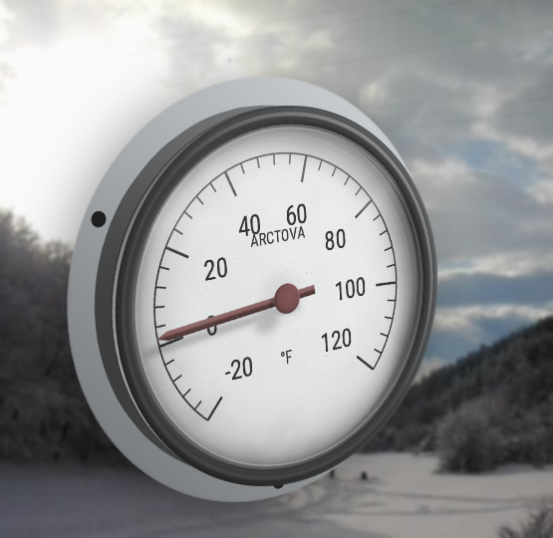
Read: 2°F
